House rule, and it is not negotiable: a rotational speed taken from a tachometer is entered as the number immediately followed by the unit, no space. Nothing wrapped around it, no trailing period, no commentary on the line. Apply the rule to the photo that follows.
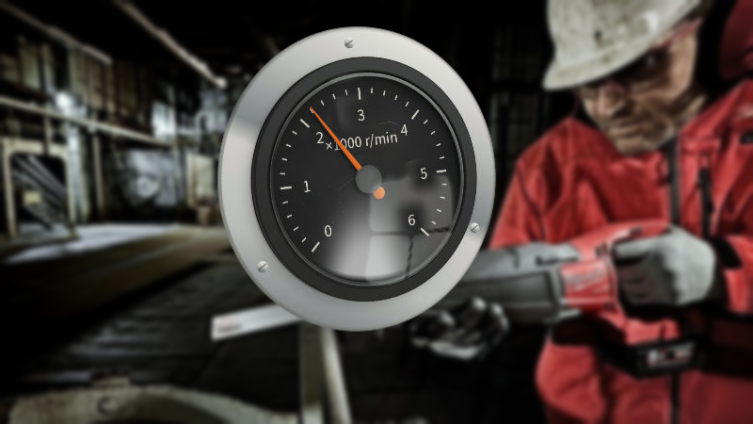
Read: 2200rpm
